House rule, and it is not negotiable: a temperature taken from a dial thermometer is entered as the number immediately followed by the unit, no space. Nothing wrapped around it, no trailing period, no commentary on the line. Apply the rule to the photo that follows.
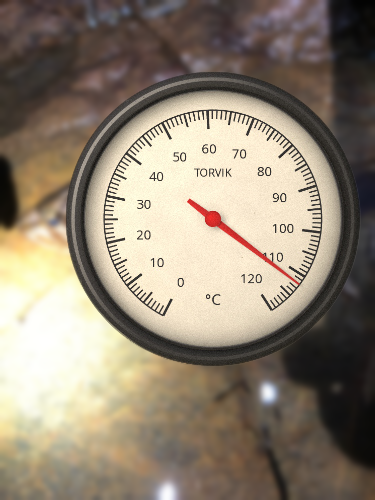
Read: 112°C
